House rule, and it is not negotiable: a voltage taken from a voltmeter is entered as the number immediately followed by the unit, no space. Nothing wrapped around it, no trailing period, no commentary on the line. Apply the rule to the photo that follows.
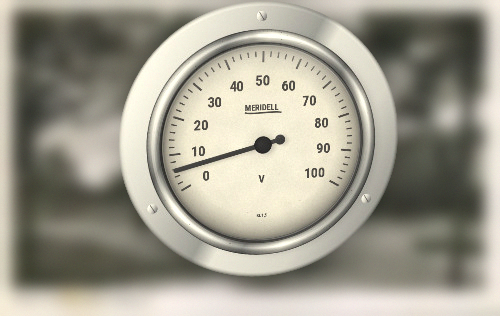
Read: 6V
